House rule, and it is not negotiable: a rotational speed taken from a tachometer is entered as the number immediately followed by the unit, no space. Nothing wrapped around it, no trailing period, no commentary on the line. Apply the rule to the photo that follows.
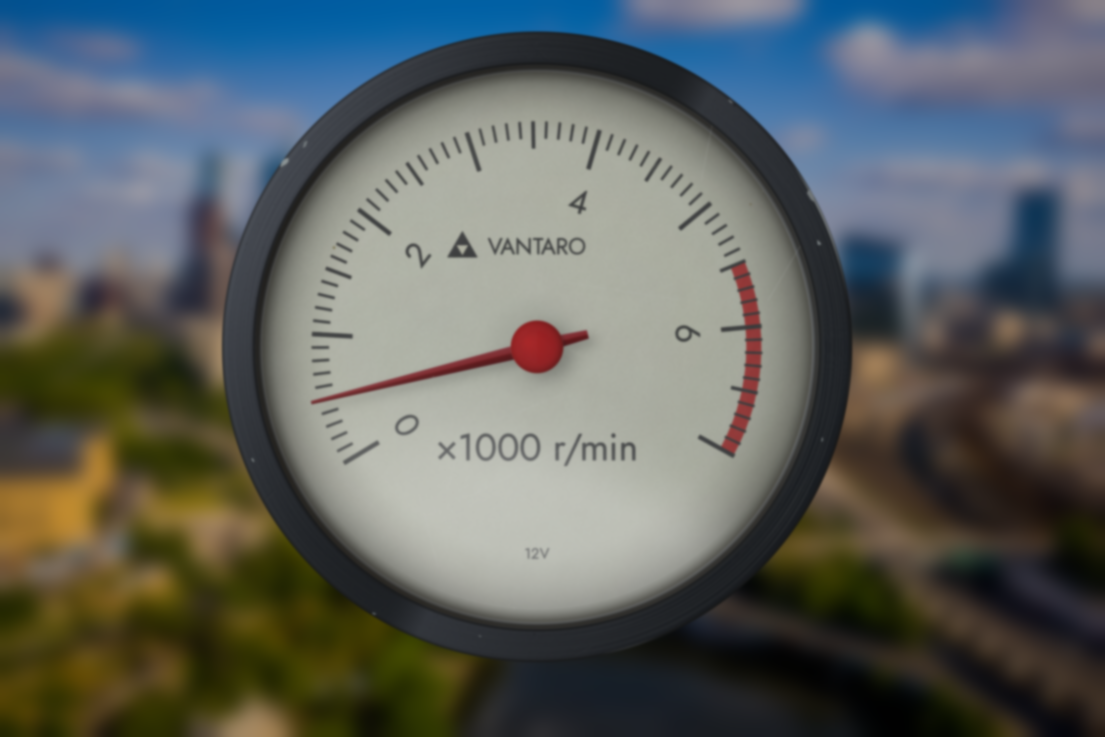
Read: 500rpm
